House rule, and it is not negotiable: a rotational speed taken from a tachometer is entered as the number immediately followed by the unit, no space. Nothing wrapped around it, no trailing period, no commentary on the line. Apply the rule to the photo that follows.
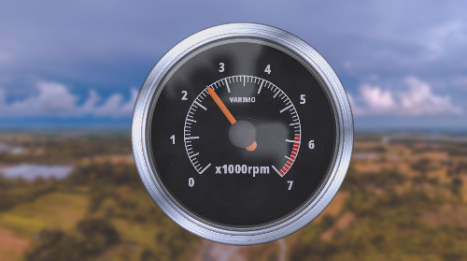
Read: 2500rpm
